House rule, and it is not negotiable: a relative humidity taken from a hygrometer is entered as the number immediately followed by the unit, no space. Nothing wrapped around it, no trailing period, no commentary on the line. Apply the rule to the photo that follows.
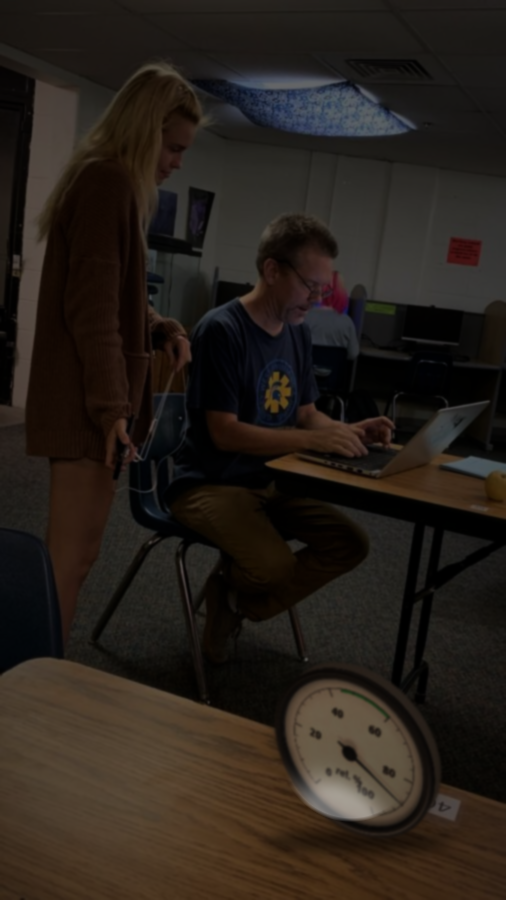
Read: 88%
